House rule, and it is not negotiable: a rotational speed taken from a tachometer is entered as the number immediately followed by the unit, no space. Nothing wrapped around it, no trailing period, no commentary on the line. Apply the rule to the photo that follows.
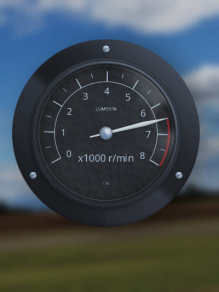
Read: 6500rpm
